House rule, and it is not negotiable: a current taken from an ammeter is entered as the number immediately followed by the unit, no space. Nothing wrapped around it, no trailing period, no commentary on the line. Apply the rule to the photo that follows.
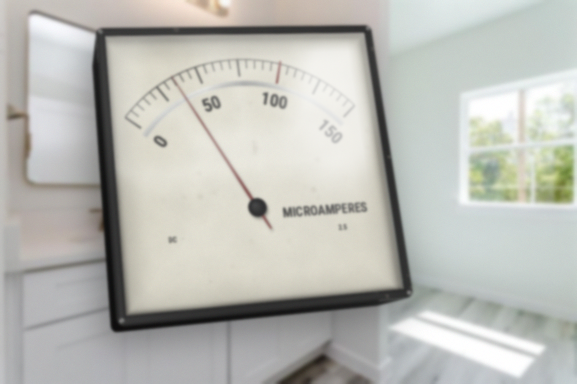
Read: 35µA
